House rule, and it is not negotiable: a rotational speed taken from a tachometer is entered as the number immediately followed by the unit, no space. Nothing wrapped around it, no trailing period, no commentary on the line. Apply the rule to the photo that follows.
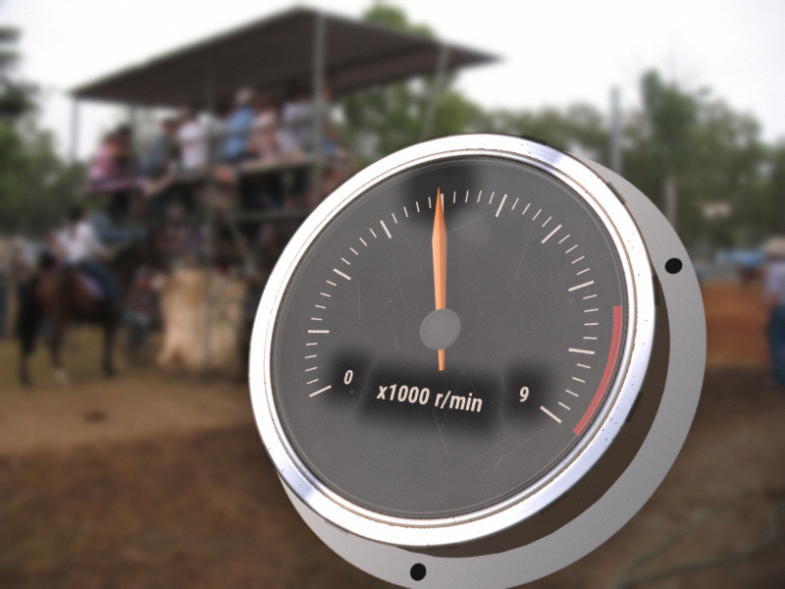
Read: 4000rpm
